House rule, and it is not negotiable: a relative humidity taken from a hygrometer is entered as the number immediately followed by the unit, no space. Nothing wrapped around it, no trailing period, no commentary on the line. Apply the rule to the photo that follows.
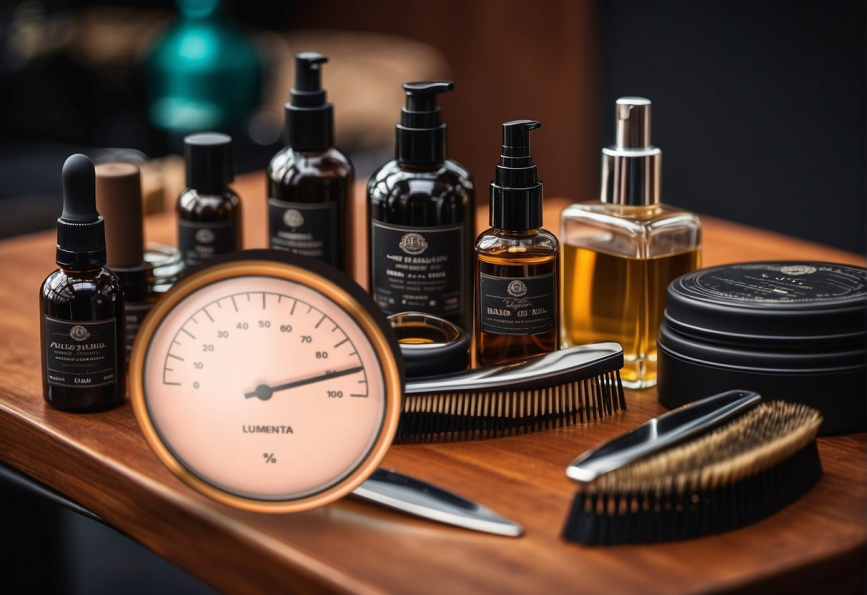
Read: 90%
